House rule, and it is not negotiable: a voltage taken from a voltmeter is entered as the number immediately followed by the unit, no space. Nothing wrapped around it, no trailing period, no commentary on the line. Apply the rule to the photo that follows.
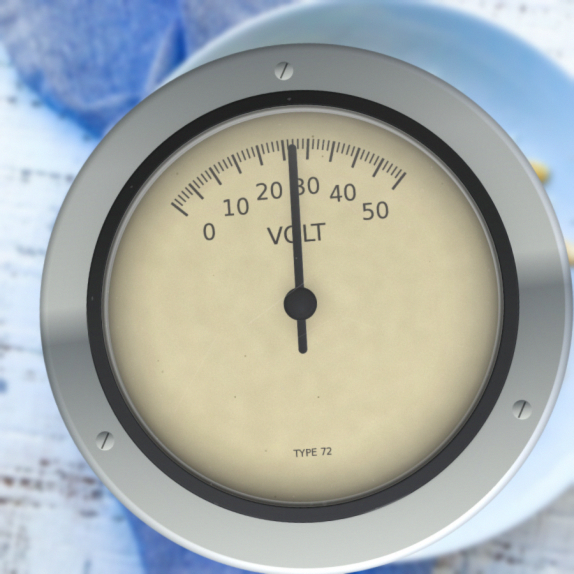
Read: 27V
